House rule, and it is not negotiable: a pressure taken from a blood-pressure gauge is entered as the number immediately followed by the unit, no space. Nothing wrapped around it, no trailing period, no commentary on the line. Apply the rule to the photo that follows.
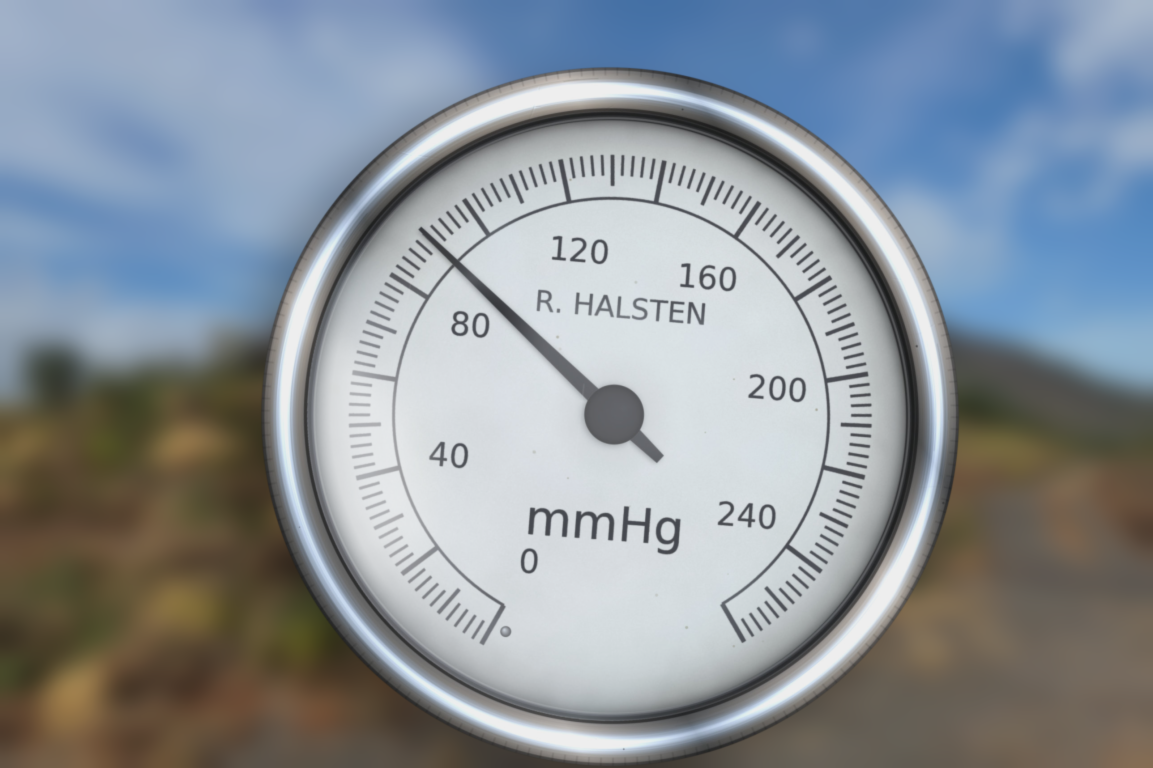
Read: 90mmHg
